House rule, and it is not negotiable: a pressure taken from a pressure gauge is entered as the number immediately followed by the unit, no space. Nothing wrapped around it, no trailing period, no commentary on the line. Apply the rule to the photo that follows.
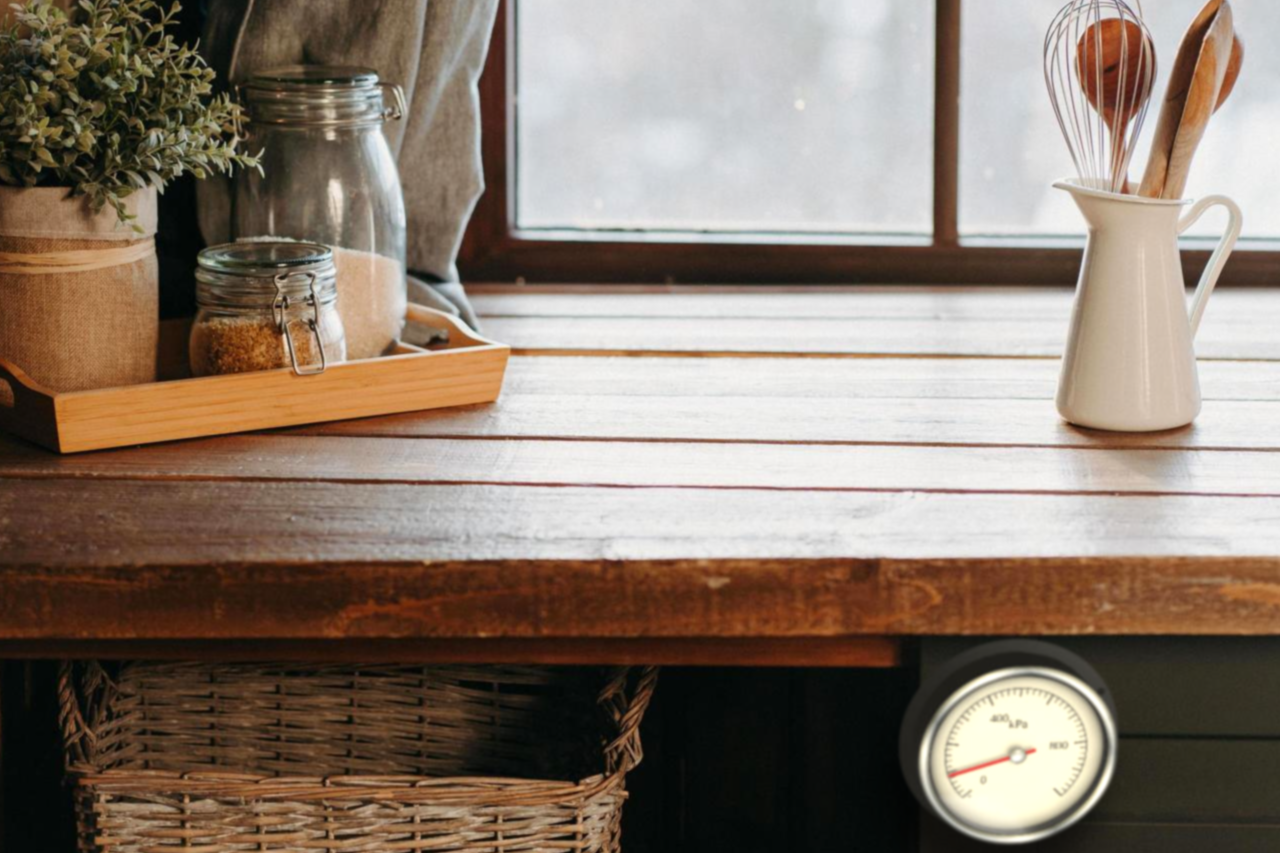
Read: 100kPa
